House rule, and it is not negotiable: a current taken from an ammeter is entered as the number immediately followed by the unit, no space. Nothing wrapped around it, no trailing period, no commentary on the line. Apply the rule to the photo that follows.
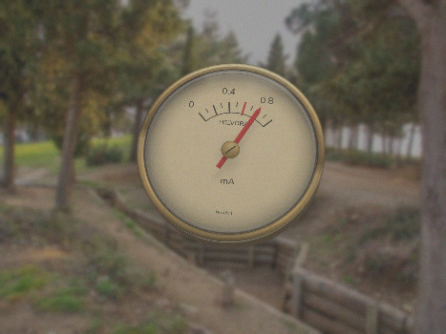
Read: 0.8mA
